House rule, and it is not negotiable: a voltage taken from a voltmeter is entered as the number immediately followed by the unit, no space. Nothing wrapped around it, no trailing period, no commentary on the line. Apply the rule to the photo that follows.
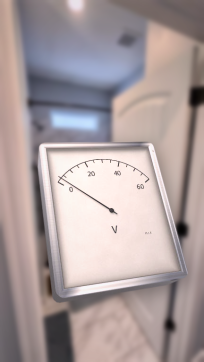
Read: 2.5V
